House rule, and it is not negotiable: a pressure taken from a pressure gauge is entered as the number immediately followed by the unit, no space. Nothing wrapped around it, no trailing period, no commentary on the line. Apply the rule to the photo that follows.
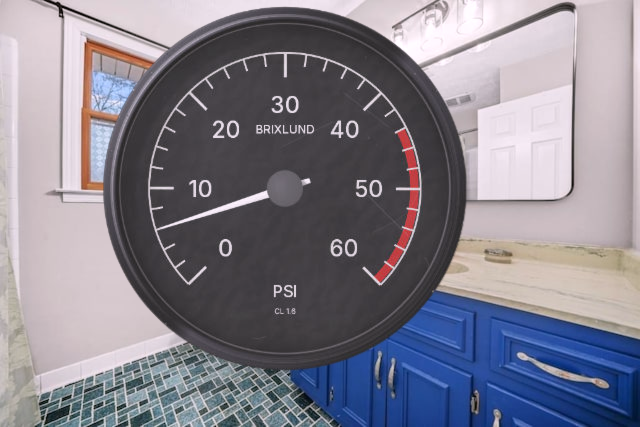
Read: 6psi
